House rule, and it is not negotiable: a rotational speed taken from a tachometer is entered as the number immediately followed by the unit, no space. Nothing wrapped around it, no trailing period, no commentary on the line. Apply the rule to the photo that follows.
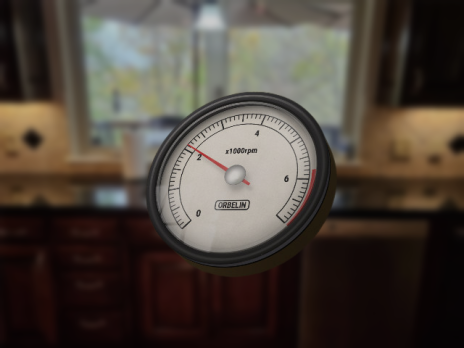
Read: 2100rpm
